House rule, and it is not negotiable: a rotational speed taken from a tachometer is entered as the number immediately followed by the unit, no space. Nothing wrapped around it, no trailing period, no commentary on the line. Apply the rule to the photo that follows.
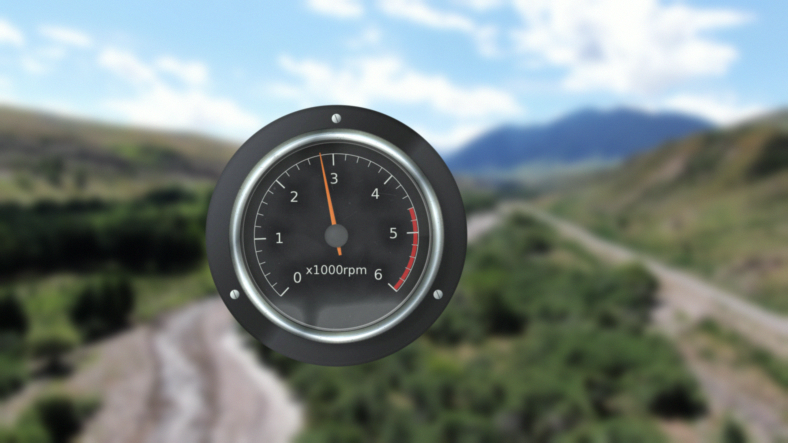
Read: 2800rpm
